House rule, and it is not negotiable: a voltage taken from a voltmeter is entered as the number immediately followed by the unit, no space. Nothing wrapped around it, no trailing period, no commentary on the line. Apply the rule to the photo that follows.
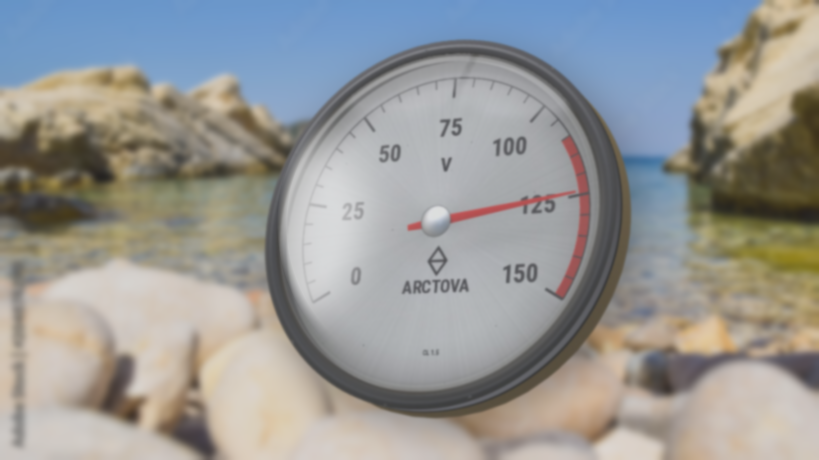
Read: 125V
